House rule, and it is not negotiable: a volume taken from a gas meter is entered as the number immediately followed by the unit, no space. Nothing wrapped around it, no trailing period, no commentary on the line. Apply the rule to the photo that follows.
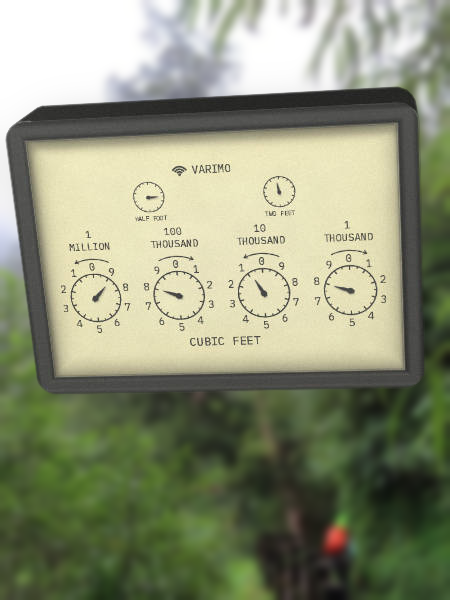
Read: 880800ft³
